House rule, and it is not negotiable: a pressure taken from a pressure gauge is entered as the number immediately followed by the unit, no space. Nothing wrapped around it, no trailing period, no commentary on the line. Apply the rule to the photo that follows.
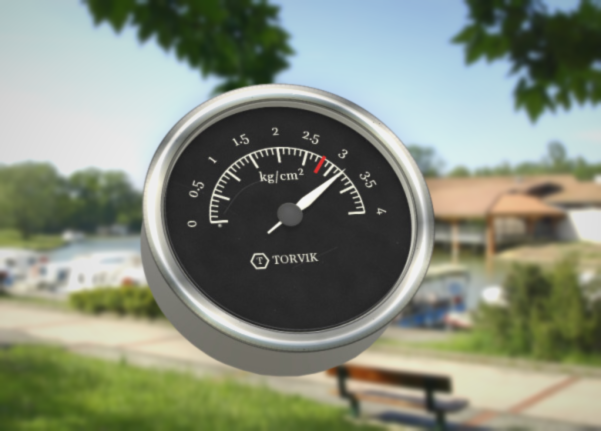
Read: 3.2kg/cm²
